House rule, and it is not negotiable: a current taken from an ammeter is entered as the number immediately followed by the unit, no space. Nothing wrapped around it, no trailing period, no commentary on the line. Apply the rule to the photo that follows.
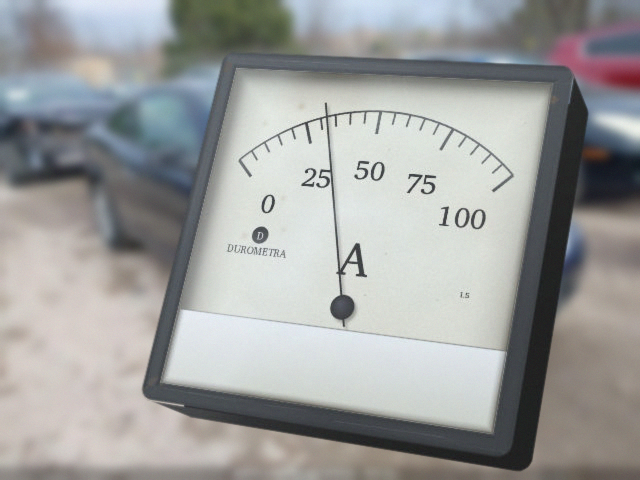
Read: 32.5A
